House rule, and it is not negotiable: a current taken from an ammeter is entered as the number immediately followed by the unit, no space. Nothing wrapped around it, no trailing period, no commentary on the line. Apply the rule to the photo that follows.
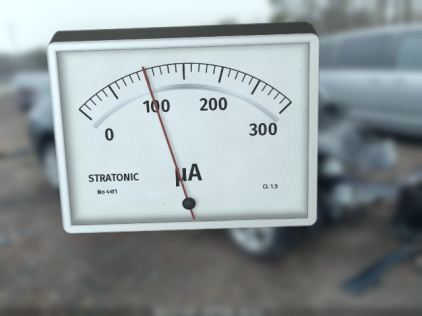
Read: 100µA
